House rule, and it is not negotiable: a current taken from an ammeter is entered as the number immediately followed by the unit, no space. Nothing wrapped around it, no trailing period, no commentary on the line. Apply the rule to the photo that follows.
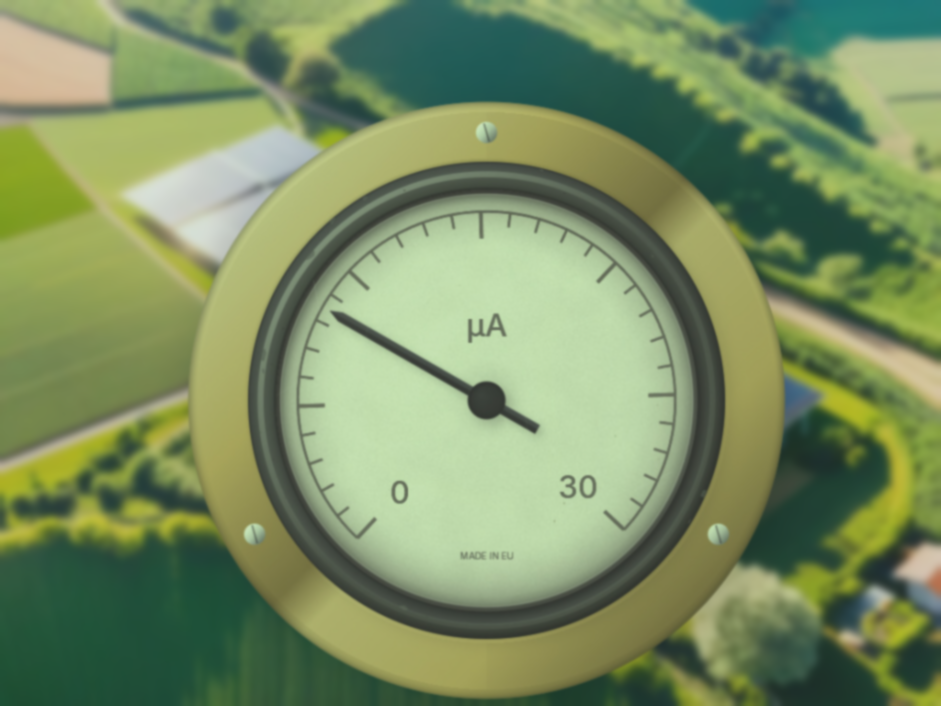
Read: 8.5µA
